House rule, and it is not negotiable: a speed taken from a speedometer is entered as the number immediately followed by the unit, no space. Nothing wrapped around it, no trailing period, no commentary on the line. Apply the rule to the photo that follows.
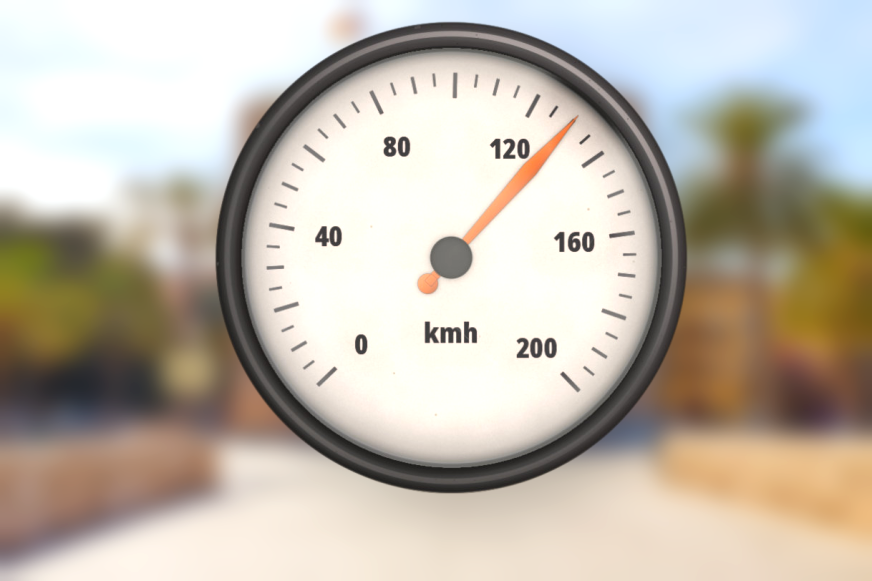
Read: 130km/h
